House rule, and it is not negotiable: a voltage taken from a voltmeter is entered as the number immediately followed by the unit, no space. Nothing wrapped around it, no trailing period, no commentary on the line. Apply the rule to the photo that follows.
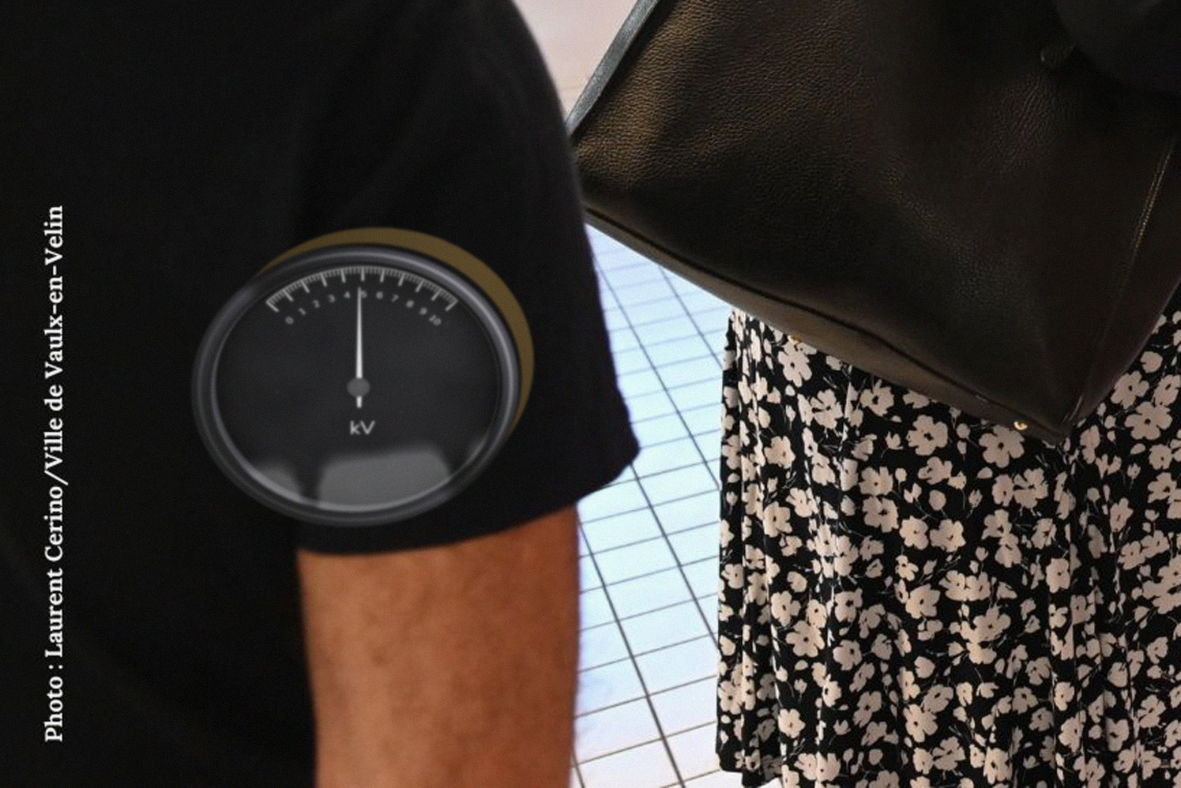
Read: 5kV
